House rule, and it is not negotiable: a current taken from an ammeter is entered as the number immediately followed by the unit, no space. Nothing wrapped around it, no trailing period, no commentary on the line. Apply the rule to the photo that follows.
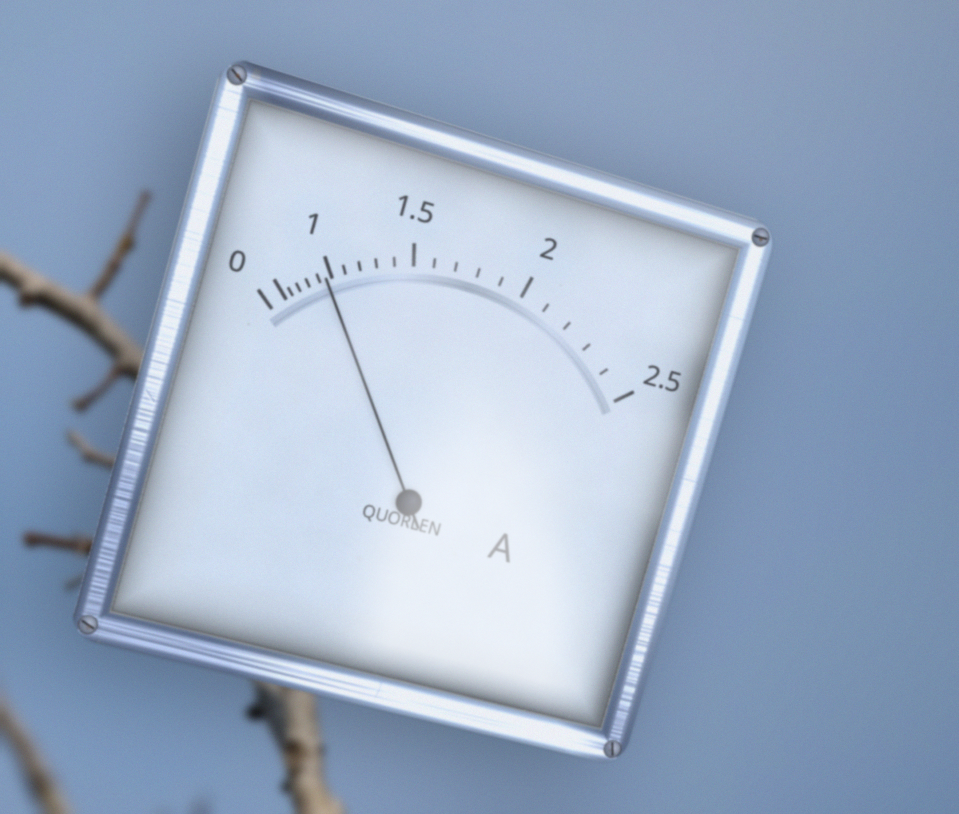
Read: 0.95A
